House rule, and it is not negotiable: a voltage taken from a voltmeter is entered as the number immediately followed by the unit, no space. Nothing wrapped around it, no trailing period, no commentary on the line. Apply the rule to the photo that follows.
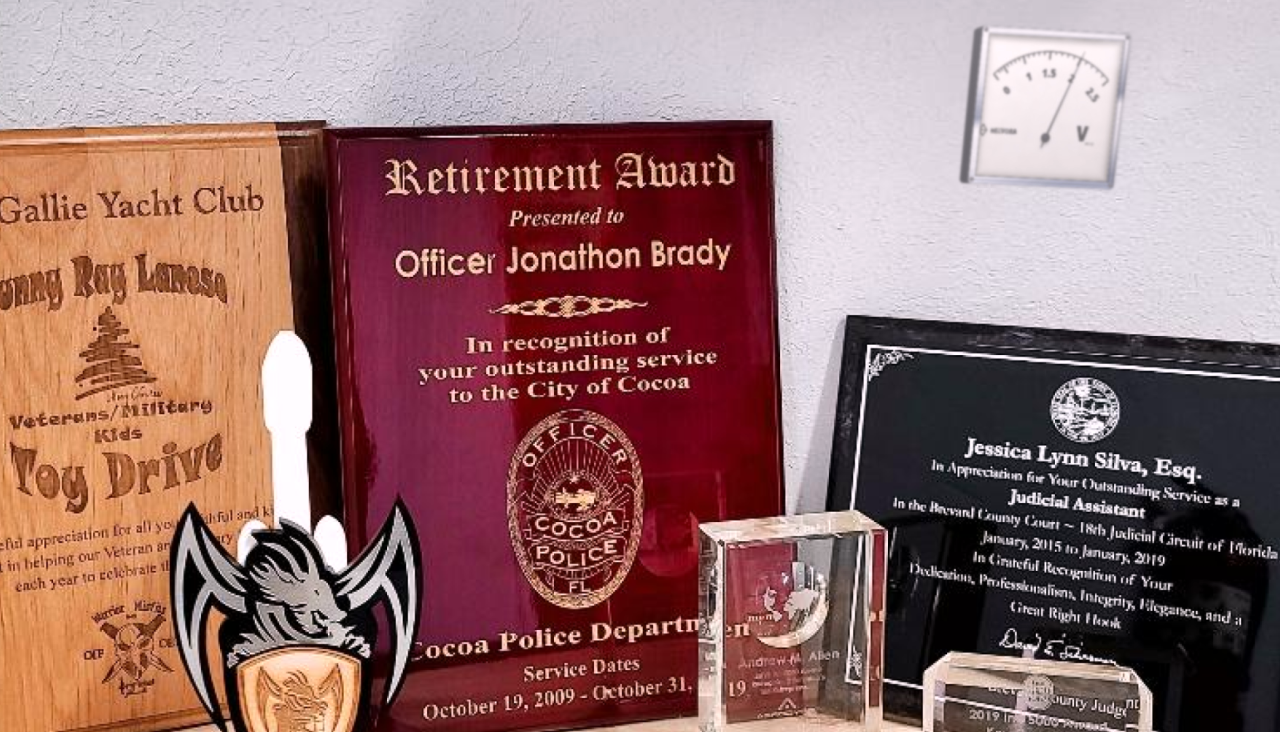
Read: 2V
